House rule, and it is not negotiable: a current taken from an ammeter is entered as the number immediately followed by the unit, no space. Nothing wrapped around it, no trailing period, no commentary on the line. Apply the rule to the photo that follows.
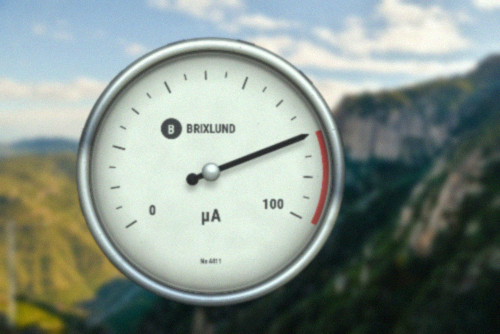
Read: 80µA
